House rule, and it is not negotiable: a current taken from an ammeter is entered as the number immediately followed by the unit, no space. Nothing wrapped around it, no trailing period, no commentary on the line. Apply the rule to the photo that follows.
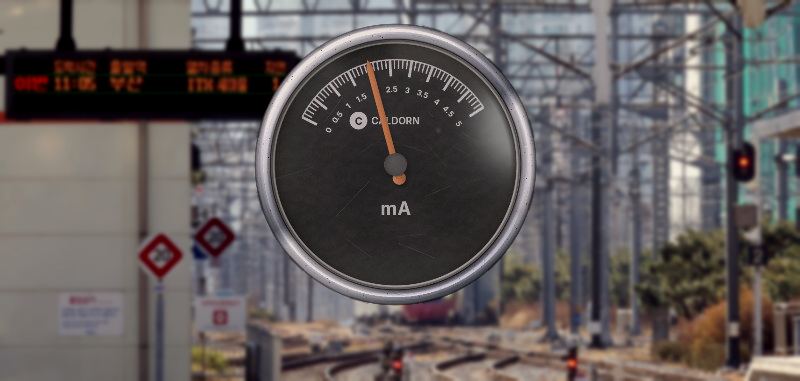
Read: 2mA
